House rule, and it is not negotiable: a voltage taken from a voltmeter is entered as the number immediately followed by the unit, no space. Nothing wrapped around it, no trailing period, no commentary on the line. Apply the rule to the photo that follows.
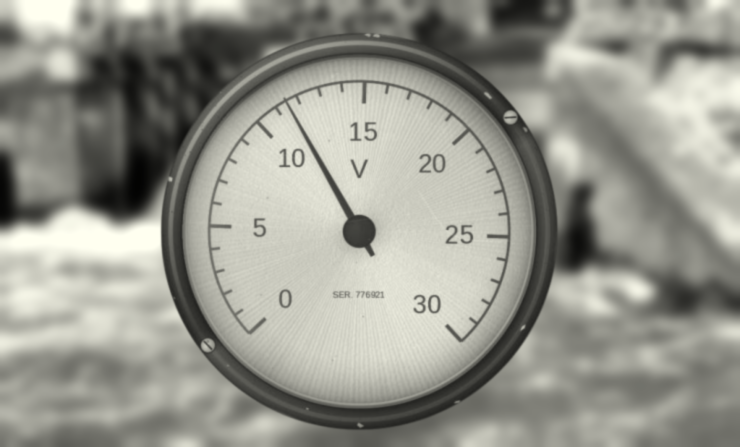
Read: 11.5V
